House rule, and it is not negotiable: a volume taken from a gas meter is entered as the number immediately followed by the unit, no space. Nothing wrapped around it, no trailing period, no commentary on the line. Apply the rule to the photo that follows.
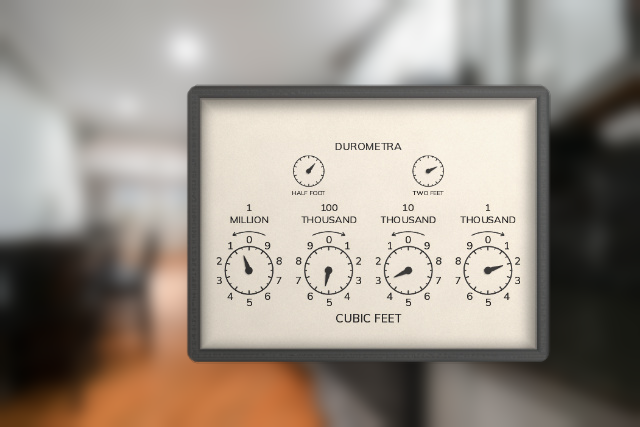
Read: 53200ft³
